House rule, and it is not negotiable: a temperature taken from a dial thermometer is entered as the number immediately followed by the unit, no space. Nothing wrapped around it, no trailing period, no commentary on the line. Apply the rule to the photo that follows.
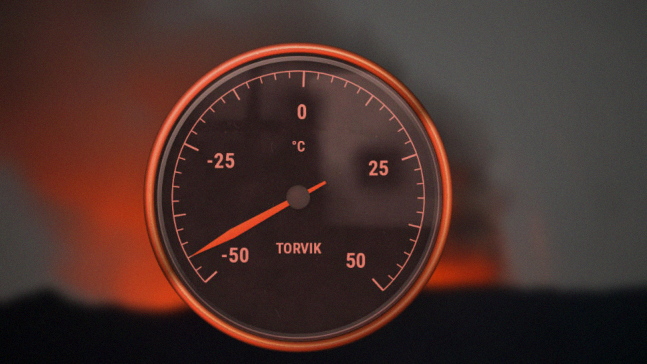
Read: -45°C
